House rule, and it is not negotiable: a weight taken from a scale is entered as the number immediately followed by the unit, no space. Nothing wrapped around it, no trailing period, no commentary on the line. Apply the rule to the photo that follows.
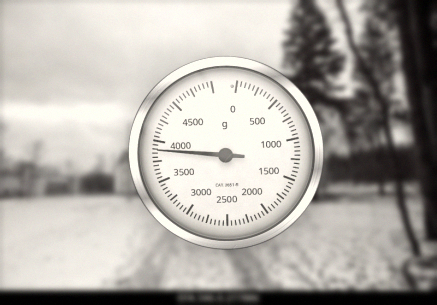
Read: 3900g
